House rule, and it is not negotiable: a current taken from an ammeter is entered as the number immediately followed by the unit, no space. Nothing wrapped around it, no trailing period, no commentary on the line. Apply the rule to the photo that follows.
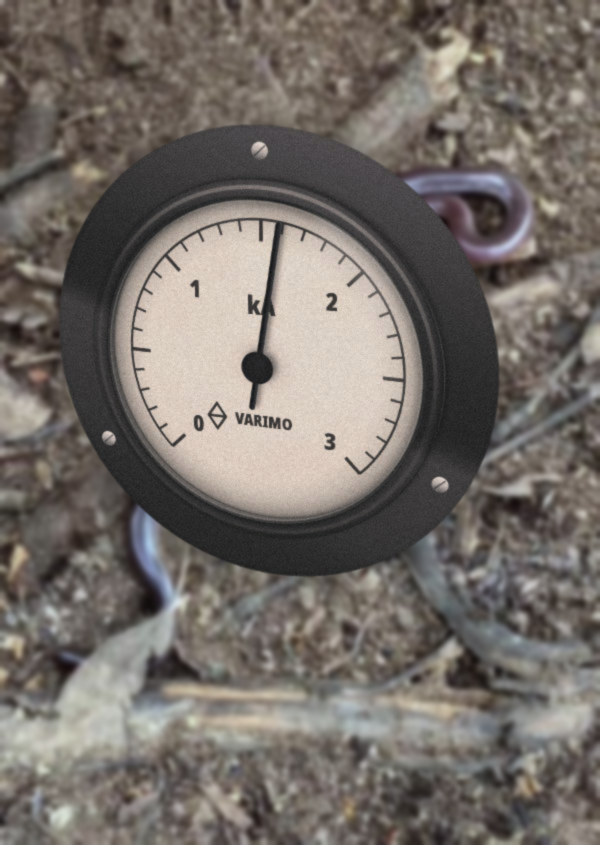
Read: 1.6kA
